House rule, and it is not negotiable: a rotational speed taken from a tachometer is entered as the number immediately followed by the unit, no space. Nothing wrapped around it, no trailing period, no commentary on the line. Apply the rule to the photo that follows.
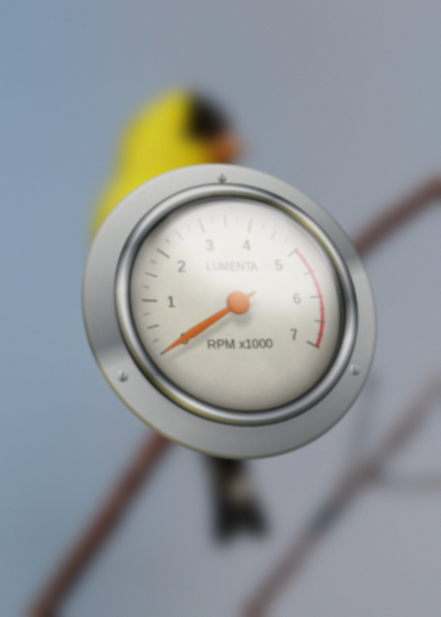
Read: 0rpm
